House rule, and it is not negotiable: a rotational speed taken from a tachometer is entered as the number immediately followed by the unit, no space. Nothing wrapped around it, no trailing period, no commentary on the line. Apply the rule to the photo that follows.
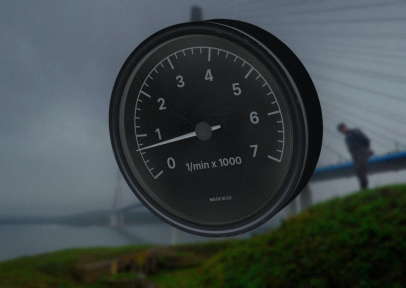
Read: 700rpm
